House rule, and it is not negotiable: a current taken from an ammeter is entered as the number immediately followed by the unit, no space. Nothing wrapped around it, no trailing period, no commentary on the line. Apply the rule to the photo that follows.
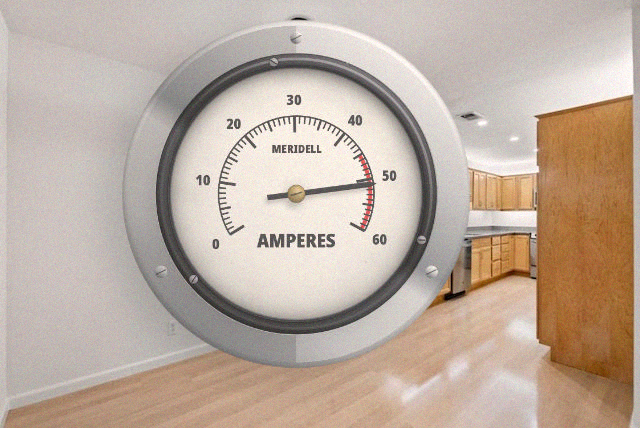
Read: 51A
